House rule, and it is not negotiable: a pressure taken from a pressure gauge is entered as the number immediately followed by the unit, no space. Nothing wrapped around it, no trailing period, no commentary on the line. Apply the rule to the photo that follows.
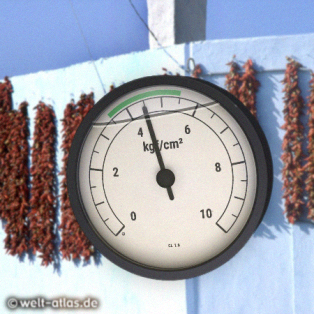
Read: 4.5kg/cm²
